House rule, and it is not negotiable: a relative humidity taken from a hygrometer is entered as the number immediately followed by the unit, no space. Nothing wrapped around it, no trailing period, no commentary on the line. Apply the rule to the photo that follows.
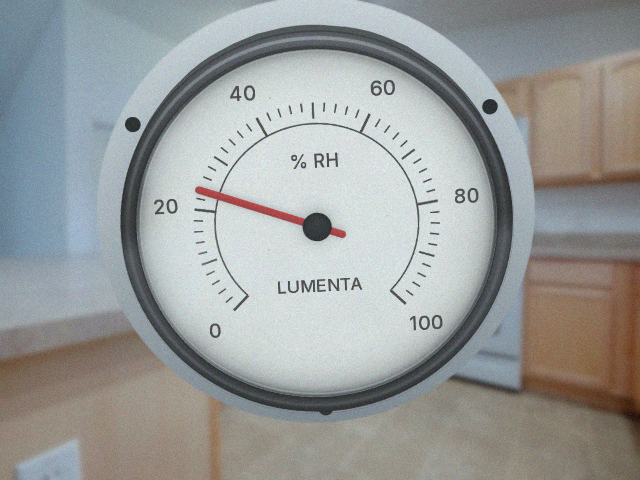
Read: 24%
